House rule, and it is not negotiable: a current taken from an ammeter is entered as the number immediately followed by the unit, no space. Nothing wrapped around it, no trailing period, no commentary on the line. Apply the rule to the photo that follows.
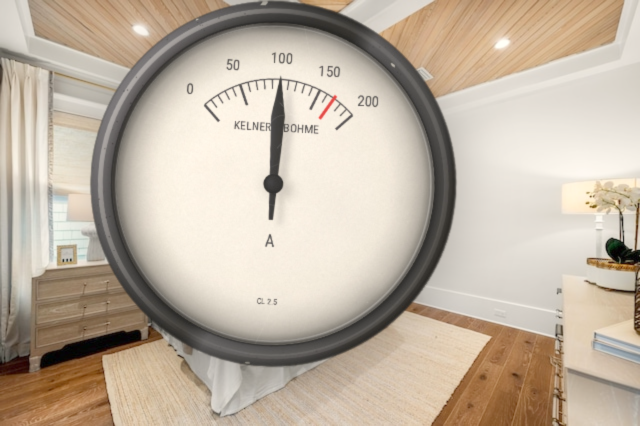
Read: 100A
